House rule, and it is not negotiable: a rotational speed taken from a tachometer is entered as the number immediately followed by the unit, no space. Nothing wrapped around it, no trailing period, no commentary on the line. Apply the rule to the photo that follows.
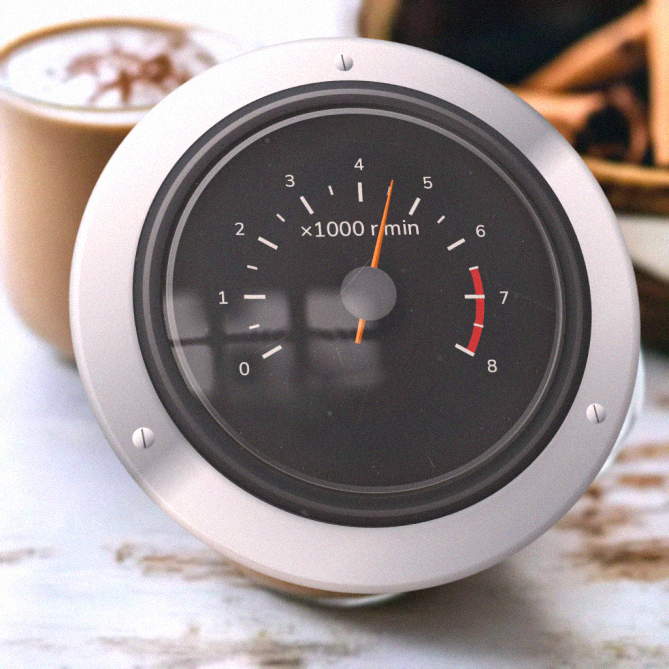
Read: 4500rpm
